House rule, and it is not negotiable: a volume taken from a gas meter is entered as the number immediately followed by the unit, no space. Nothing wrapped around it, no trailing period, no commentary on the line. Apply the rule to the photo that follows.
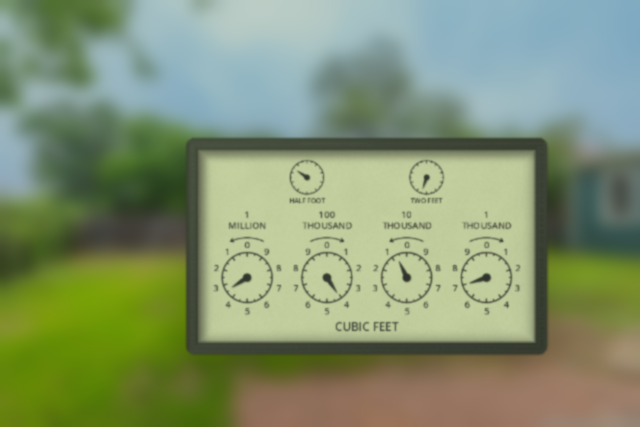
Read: 340700ft³
